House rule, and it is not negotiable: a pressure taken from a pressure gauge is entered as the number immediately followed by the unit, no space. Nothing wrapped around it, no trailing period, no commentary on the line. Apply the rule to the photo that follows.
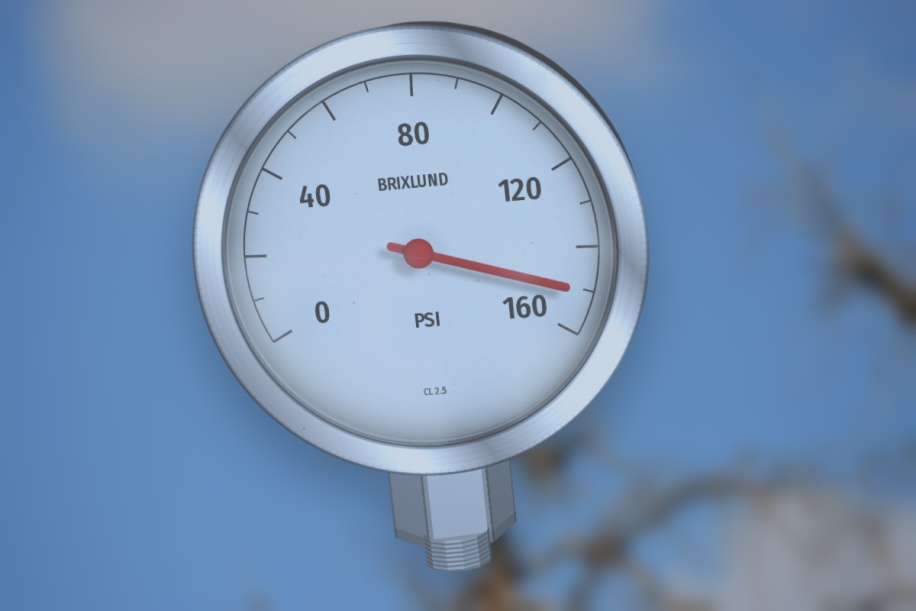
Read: 150psi
